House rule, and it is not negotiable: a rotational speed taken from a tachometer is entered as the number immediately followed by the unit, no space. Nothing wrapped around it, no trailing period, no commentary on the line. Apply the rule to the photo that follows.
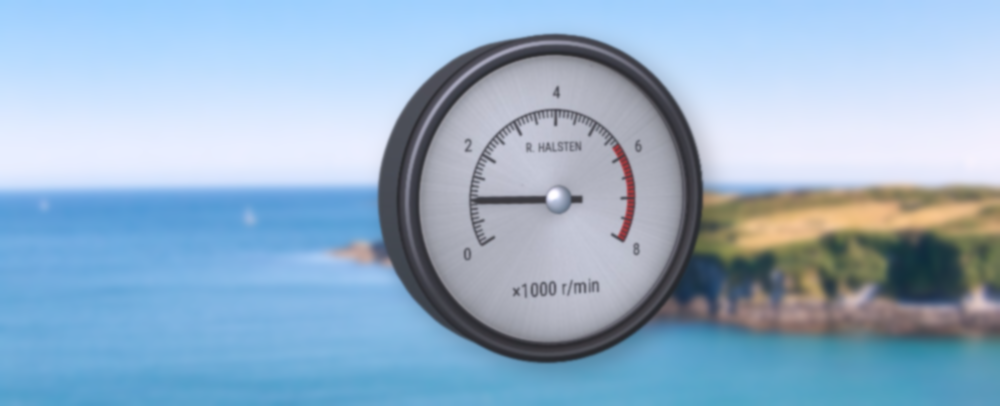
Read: 1000rpm
